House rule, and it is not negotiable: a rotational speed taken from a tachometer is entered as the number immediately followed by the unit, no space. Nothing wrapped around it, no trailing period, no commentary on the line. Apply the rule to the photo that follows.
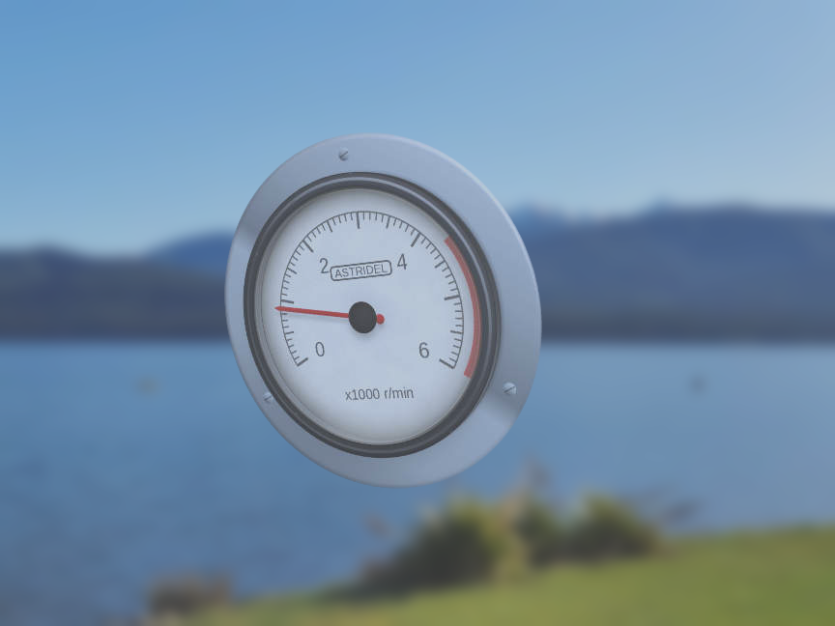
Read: 900rpm
